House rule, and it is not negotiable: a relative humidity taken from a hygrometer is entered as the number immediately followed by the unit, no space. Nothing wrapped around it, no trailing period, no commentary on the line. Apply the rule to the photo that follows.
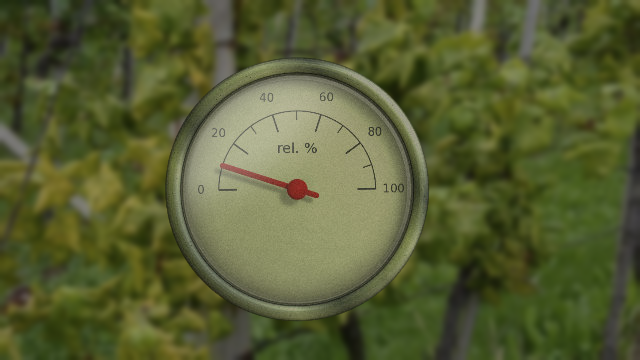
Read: 10%
